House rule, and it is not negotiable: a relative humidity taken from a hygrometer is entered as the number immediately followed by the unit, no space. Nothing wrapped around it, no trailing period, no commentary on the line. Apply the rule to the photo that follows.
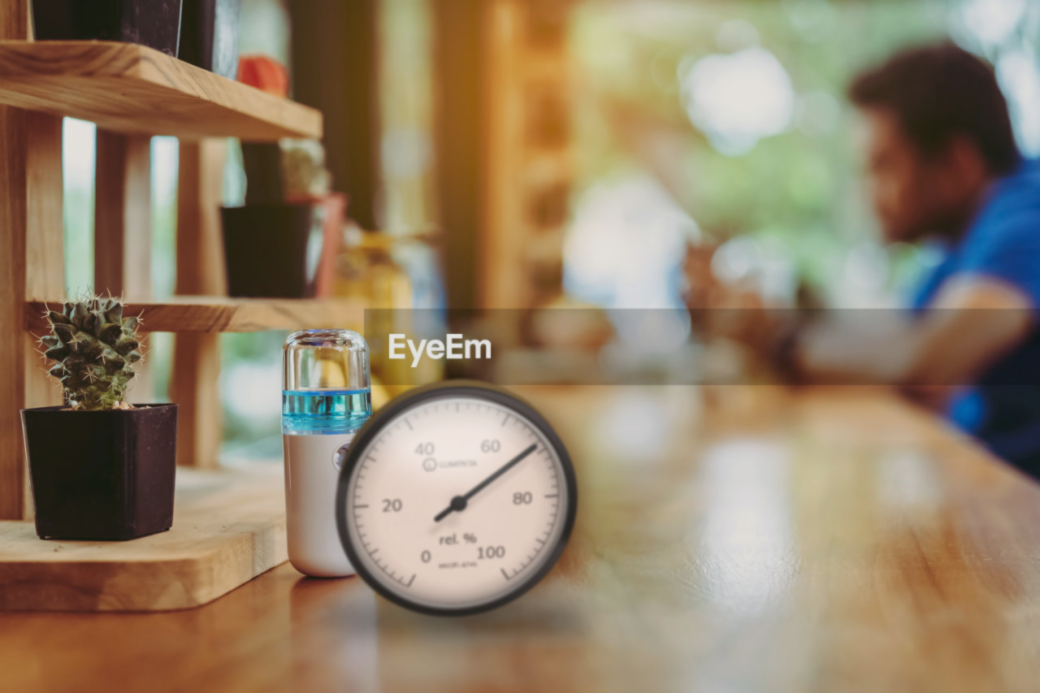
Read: 68%
